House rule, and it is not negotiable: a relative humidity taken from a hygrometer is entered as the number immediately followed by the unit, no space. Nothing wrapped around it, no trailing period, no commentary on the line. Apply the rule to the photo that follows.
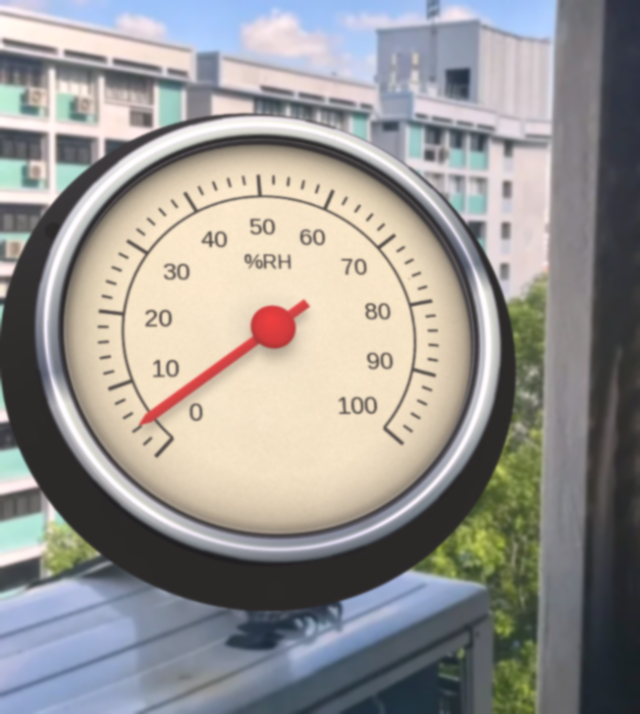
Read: 4%
